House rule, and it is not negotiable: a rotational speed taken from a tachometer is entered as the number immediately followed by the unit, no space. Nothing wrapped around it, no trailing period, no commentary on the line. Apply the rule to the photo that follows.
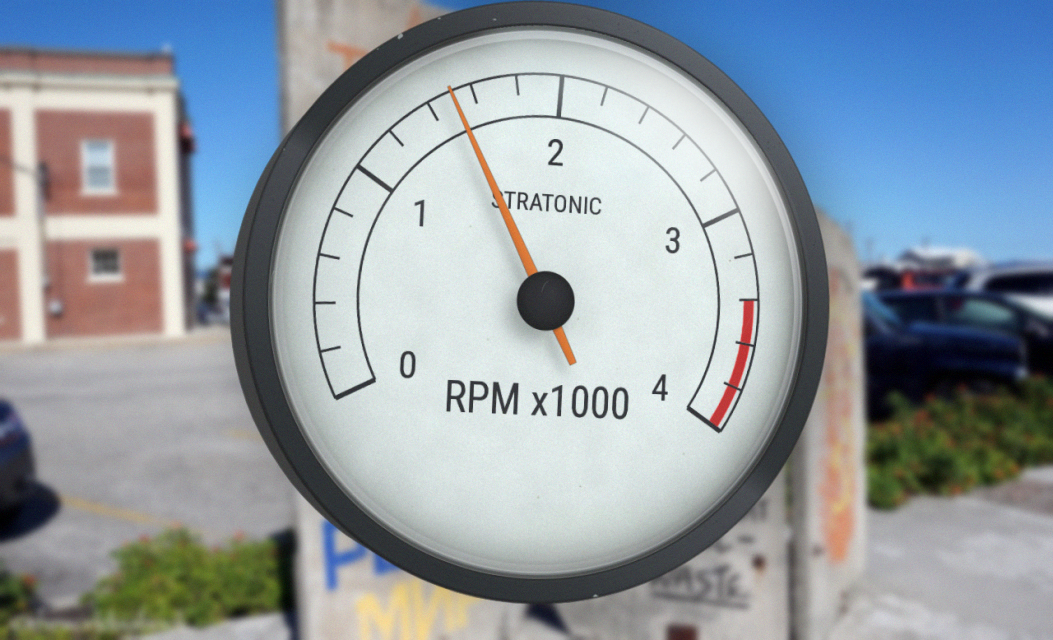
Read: 1500rpm
